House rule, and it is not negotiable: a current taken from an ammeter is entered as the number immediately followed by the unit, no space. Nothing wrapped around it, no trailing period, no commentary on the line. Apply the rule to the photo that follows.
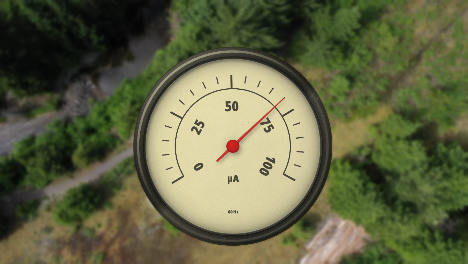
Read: 70µA
